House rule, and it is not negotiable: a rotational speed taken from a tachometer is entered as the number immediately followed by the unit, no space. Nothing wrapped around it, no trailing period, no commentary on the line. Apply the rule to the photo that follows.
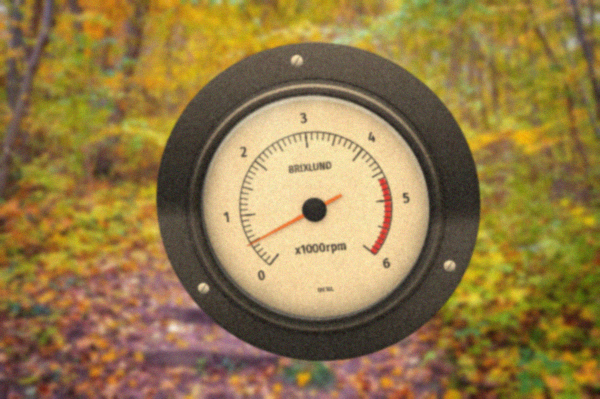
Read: 500rpm
